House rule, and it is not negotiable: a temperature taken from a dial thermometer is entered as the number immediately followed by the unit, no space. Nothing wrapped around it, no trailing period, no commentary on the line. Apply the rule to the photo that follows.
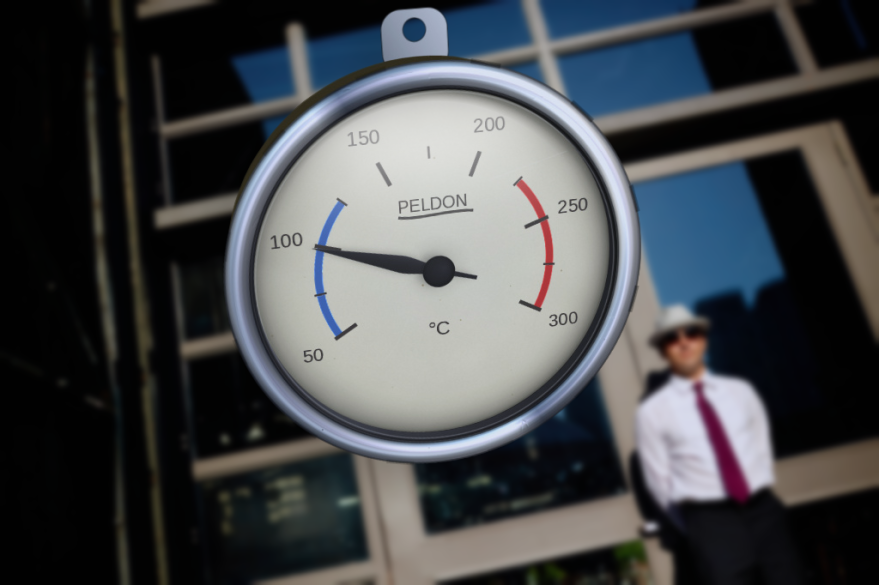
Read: 100°C
